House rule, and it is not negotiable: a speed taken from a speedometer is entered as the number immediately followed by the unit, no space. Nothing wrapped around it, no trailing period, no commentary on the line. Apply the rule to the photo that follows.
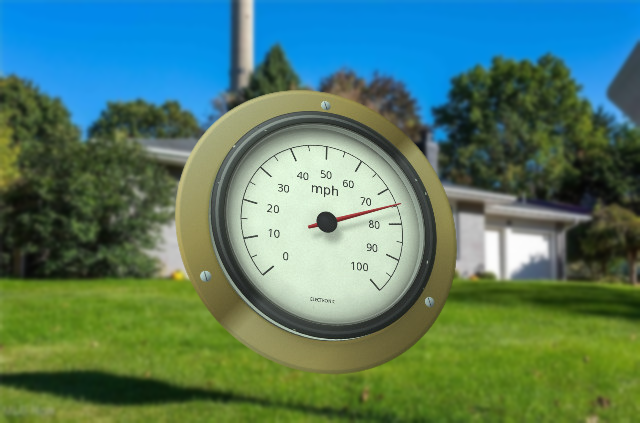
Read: 75mph
